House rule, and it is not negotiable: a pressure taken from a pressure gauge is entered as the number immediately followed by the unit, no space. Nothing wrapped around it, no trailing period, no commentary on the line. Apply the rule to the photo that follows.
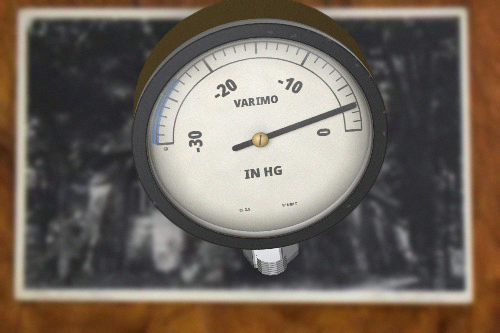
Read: -3inHg
